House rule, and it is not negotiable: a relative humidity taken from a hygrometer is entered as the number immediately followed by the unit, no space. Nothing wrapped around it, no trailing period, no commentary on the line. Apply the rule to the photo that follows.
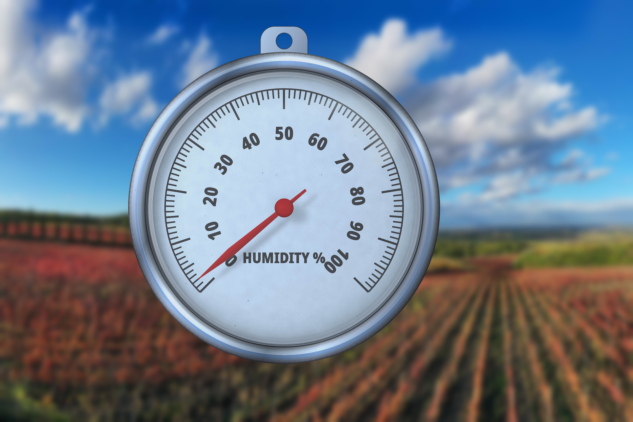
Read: 2%
